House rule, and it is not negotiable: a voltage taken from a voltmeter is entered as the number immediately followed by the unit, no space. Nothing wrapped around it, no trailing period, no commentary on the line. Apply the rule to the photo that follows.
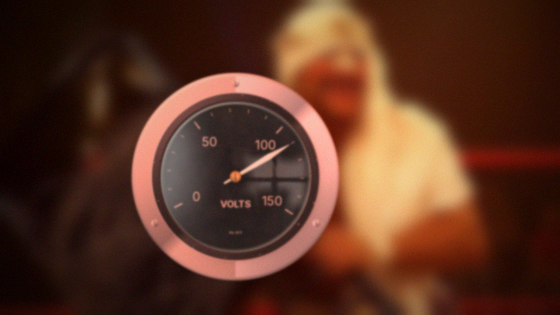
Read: 110V
